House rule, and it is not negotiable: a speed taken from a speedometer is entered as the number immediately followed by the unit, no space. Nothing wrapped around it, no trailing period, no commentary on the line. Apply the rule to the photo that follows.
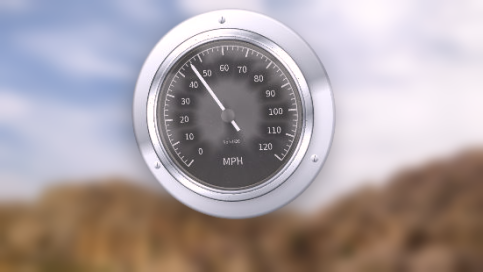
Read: 46mph
